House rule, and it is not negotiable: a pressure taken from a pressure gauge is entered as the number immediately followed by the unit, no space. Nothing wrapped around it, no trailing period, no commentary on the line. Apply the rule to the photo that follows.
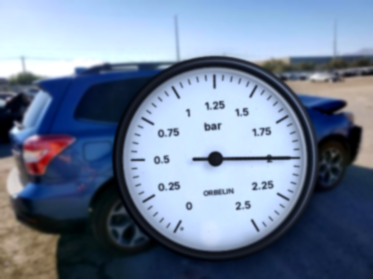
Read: 2bar
